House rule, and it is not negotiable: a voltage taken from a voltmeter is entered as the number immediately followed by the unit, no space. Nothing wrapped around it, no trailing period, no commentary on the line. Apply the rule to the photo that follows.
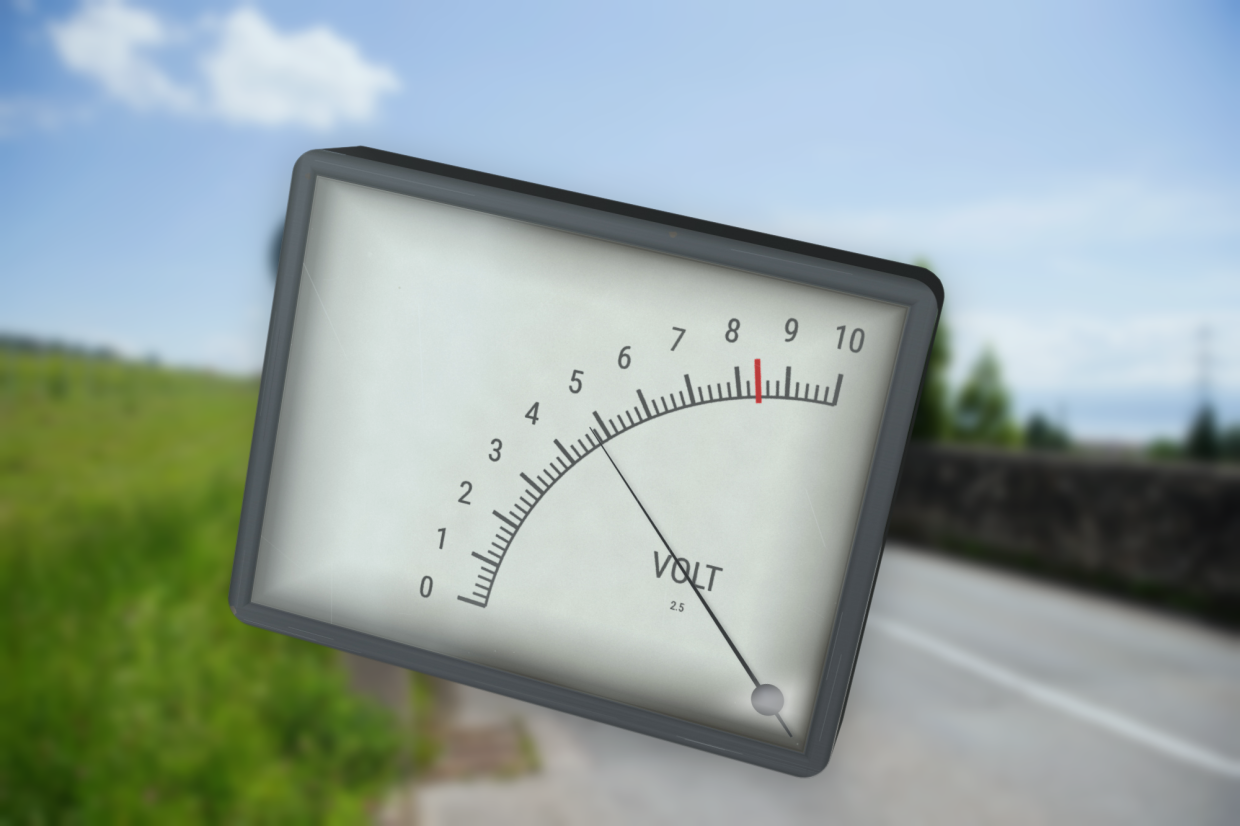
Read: 4.8V
